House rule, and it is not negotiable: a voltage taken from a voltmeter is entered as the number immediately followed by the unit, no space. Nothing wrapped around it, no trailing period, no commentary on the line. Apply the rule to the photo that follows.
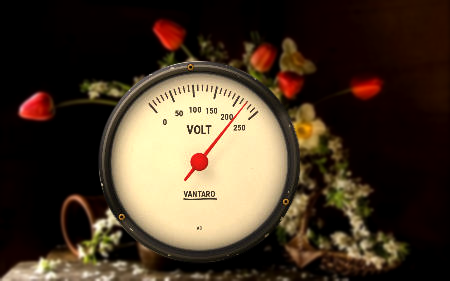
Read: 220V
